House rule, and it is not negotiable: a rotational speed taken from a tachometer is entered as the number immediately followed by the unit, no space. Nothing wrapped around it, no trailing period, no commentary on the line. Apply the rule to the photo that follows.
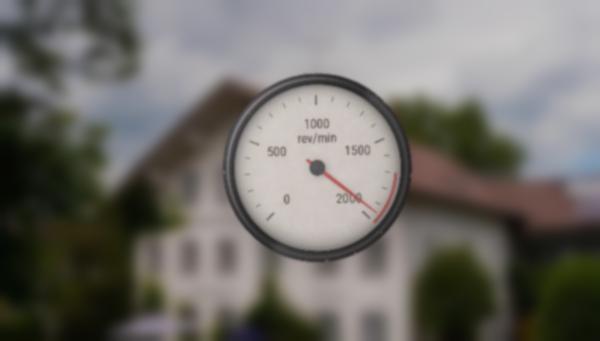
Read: 1950rpm
